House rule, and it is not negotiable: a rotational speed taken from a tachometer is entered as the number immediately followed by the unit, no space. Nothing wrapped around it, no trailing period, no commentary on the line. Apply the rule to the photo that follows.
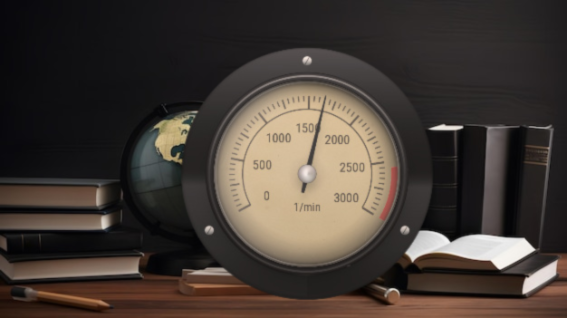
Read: 1650rpm
